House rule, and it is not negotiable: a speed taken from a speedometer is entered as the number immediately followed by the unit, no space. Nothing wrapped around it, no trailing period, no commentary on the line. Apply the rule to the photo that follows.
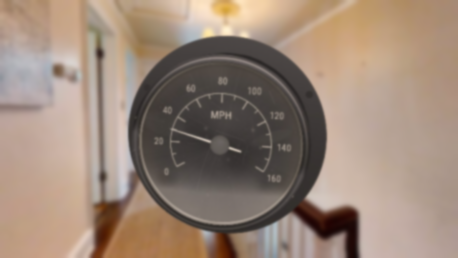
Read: 30mph
